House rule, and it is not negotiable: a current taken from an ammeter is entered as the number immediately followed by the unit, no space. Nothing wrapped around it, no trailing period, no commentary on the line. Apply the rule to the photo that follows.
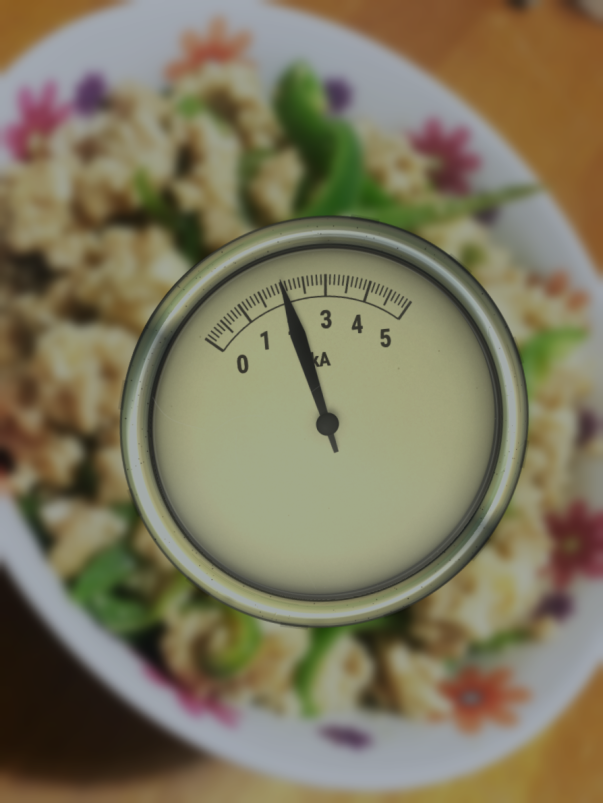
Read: 2kA
